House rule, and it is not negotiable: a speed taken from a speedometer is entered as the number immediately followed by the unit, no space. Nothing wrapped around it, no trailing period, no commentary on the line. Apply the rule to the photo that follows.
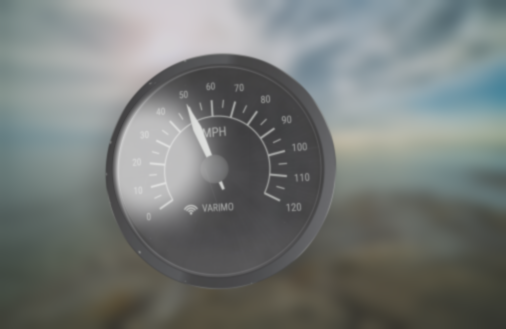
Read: 50mph
